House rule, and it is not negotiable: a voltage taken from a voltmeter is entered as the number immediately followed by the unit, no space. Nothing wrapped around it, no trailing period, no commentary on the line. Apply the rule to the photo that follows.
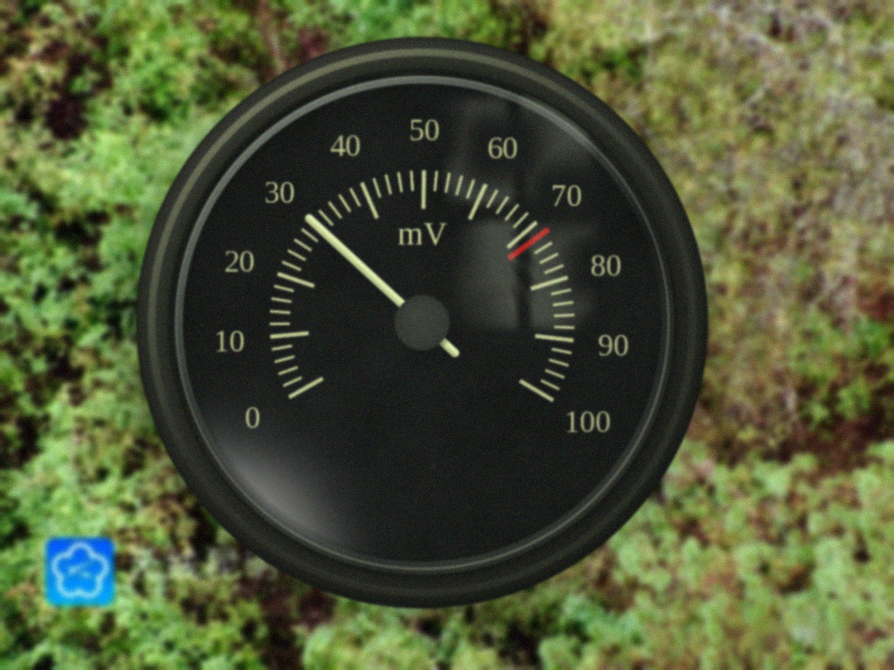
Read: 30mV
